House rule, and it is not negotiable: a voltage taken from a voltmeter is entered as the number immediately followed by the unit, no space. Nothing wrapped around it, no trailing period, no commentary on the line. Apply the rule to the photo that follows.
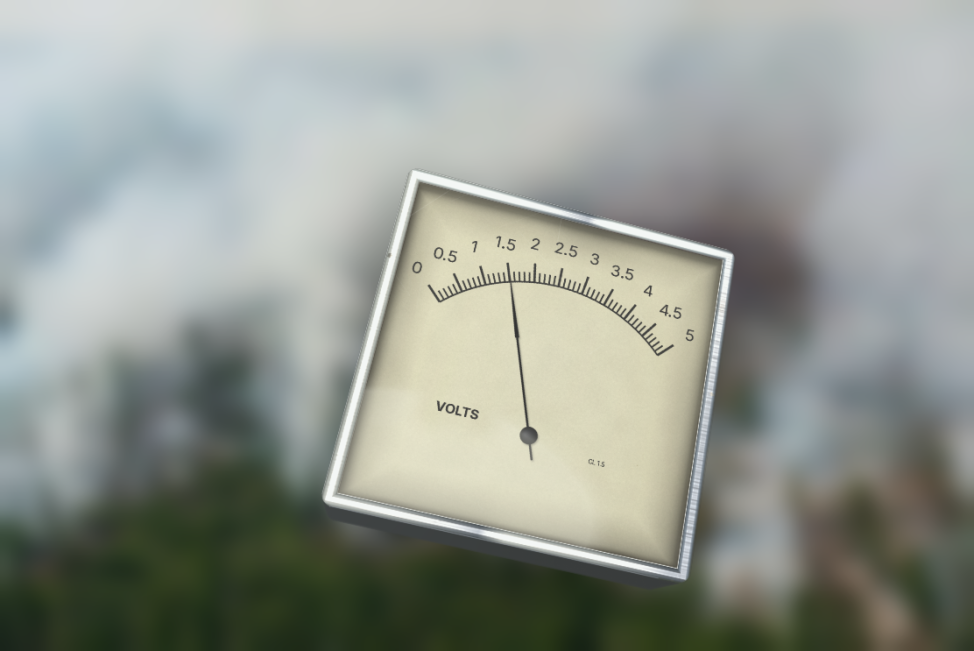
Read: 1.5V
